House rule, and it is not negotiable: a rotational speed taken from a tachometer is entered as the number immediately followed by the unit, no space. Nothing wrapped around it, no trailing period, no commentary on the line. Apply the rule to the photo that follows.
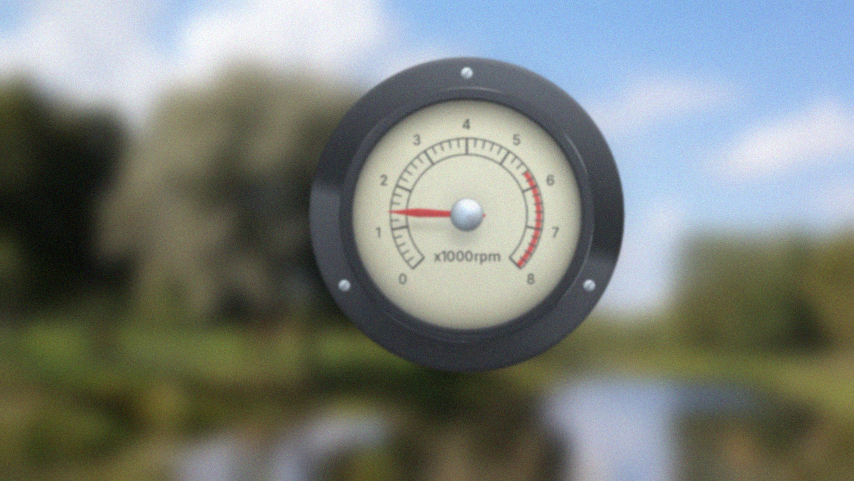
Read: 1400rpm
